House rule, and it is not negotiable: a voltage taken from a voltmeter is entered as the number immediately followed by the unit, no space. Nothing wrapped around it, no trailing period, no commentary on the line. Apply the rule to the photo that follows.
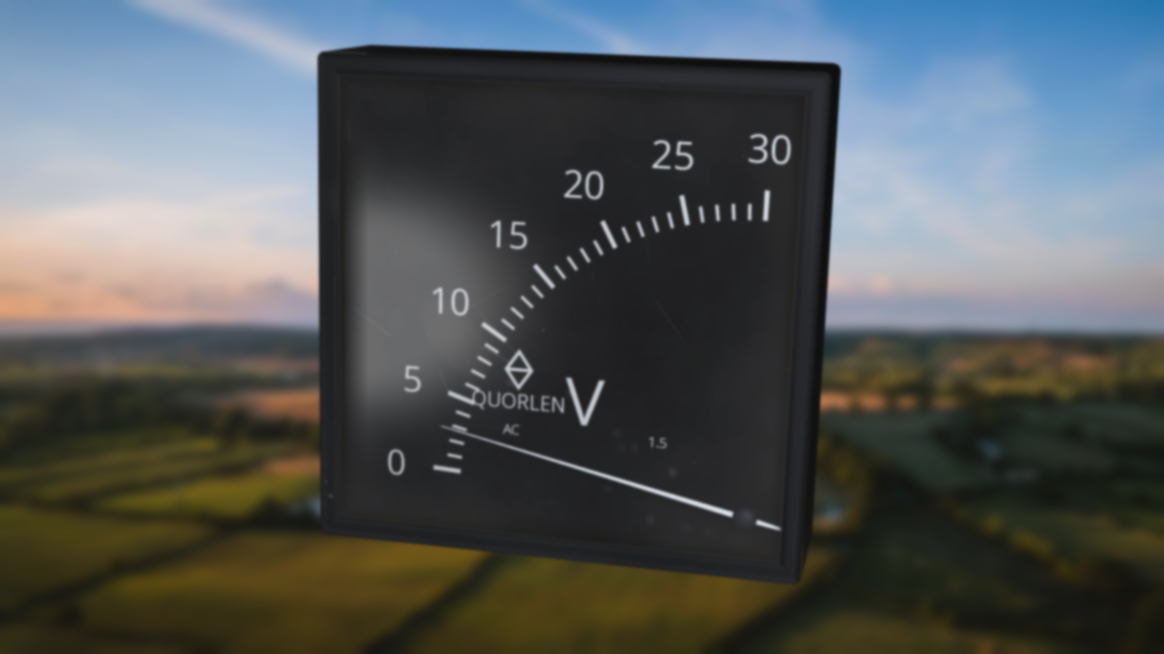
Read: 3V
